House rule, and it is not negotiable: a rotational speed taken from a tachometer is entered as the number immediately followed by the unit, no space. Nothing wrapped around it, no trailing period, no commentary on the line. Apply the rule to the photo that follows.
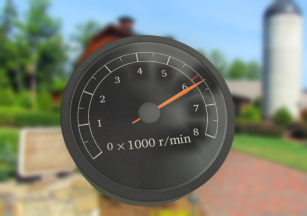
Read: 6250rpm
